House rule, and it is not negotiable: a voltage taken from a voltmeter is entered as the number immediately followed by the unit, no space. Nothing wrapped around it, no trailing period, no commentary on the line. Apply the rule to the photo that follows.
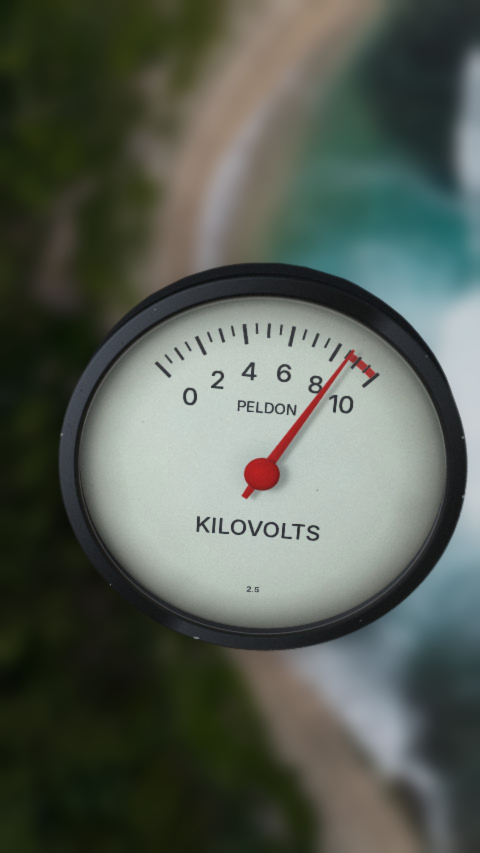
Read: 8.5kV
